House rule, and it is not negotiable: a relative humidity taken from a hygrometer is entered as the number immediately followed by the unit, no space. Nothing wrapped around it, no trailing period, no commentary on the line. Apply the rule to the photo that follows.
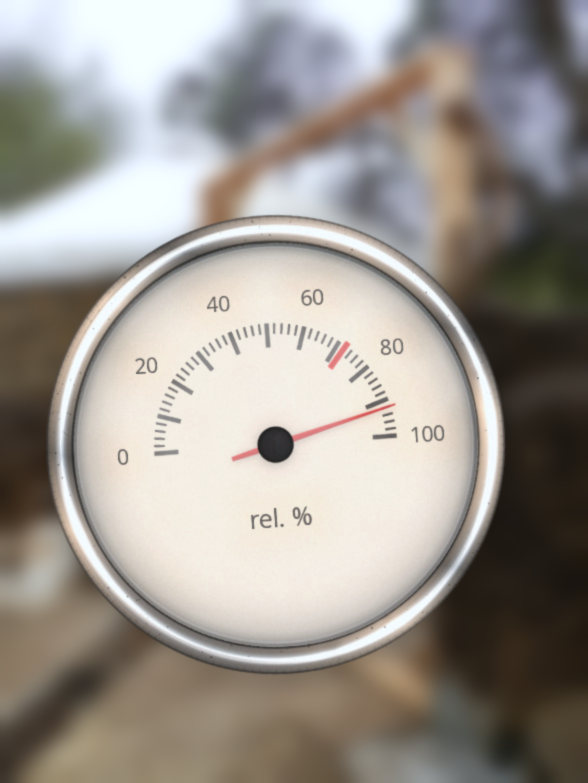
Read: 92%
